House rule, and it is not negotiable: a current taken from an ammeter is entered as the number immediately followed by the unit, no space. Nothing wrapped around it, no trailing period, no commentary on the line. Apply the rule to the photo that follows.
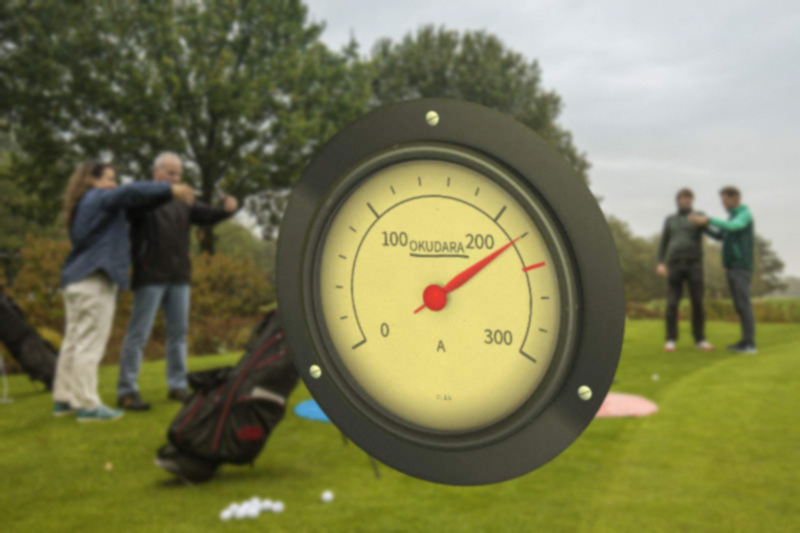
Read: 220A
